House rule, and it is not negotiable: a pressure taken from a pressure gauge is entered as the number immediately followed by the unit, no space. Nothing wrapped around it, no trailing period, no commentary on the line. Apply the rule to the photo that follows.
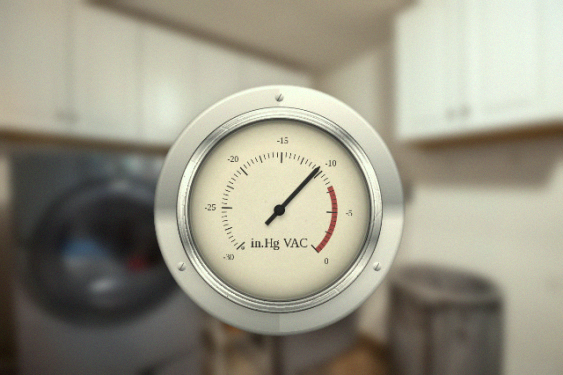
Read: -10.5inHg
